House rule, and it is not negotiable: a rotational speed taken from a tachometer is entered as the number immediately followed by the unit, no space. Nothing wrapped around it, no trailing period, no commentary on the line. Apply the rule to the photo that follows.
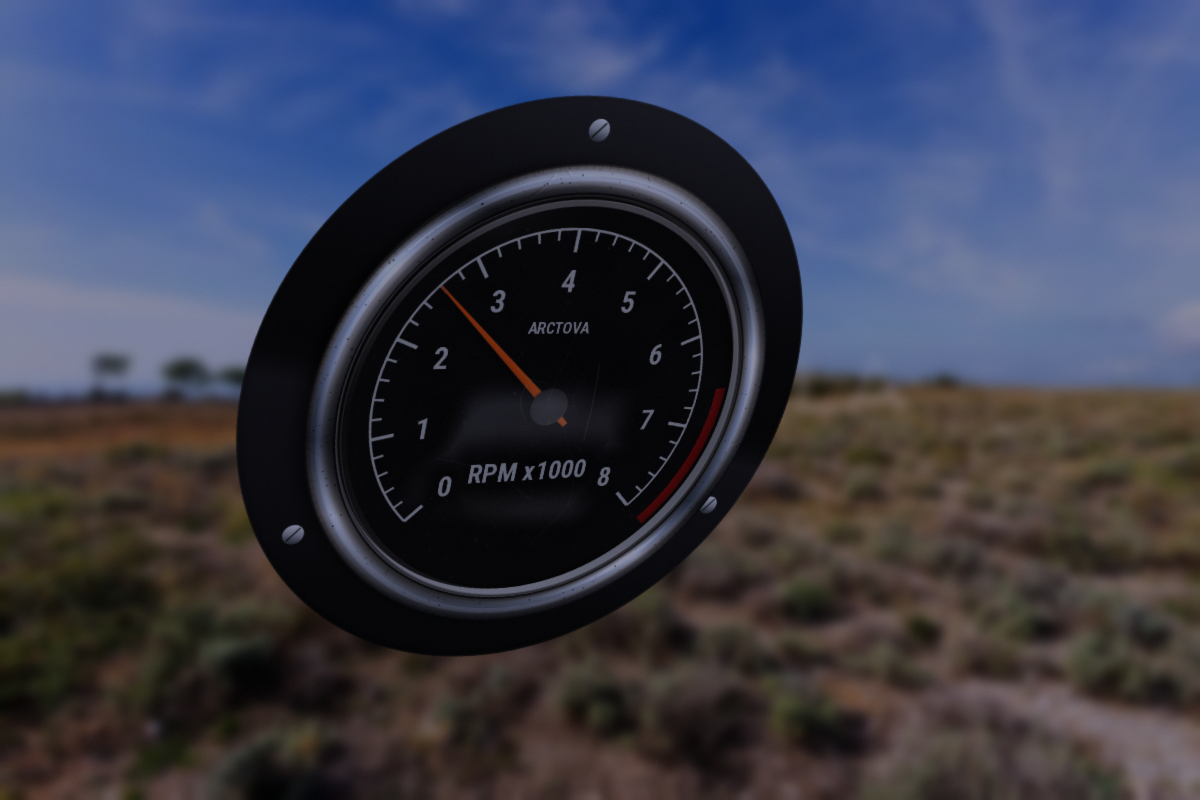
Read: 2600rpm
